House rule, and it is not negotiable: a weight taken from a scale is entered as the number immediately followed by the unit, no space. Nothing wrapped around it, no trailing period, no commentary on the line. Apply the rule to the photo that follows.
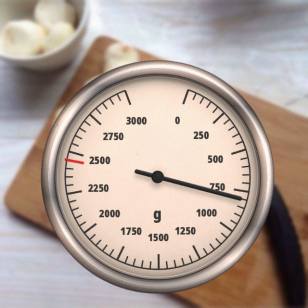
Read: 800g
